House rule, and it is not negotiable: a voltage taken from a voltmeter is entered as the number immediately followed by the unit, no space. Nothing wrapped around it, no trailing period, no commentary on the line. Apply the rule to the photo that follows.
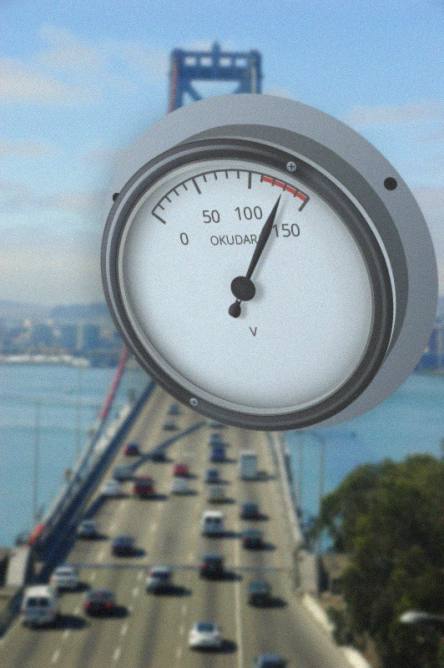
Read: 130V
